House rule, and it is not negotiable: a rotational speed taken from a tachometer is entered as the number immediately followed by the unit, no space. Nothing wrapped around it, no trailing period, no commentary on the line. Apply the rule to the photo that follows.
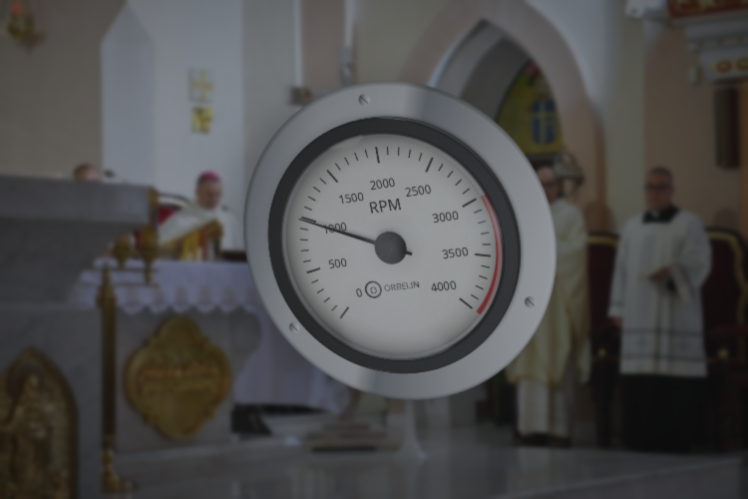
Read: 1000rpm
